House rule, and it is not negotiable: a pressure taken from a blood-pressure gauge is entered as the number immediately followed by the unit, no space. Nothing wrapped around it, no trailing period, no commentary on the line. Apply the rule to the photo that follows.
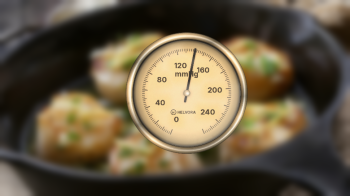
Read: 140mmHg
